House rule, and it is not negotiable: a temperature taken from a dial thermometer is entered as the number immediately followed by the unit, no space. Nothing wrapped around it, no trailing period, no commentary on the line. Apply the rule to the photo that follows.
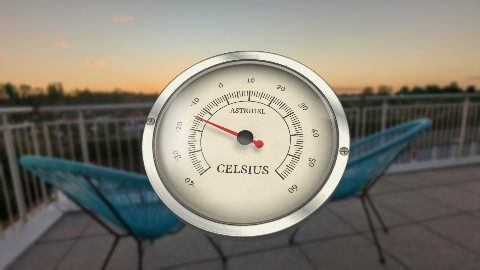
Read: -15°C
